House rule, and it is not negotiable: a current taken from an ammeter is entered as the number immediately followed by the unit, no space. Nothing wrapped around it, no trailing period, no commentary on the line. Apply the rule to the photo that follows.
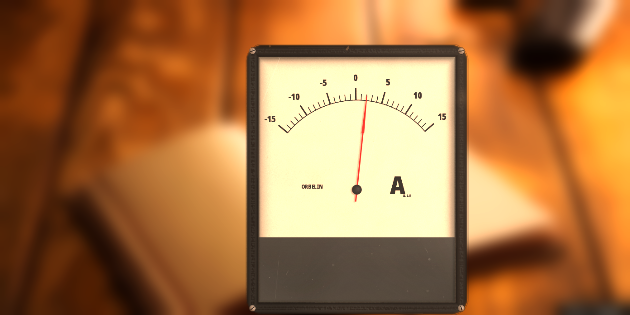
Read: 2A
